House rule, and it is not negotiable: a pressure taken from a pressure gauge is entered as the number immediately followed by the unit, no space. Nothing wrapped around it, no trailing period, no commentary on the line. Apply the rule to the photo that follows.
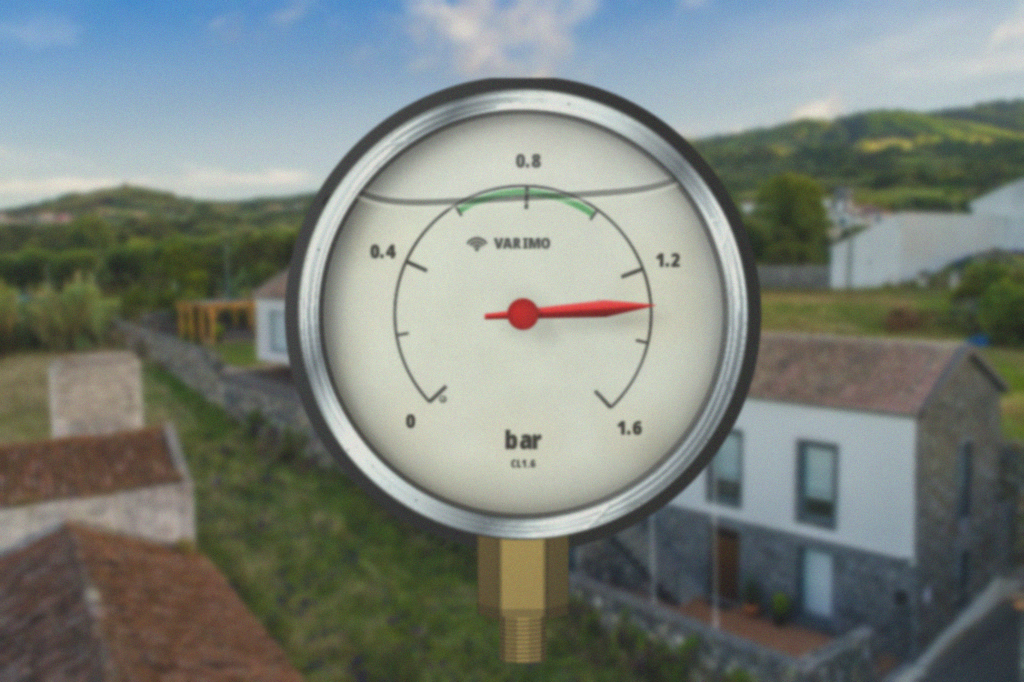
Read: 1.3bar
